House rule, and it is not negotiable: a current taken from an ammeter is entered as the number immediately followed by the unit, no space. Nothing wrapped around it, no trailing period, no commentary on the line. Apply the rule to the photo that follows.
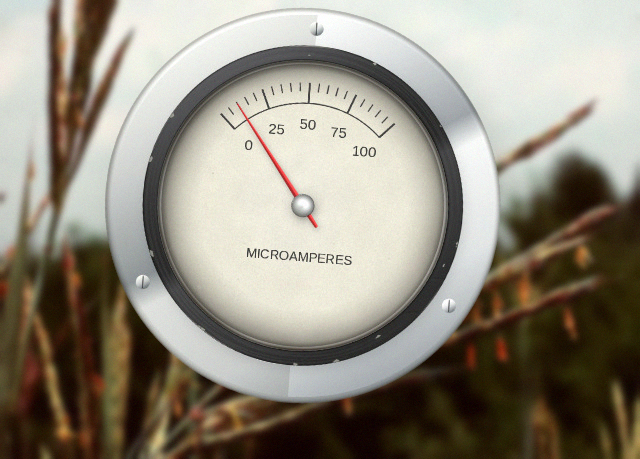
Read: 10µA
